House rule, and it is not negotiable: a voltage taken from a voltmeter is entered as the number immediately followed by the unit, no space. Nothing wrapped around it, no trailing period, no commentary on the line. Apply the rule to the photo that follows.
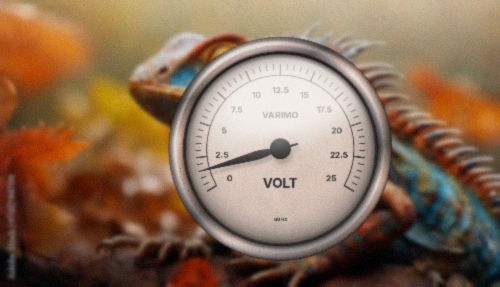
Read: 1.5V
